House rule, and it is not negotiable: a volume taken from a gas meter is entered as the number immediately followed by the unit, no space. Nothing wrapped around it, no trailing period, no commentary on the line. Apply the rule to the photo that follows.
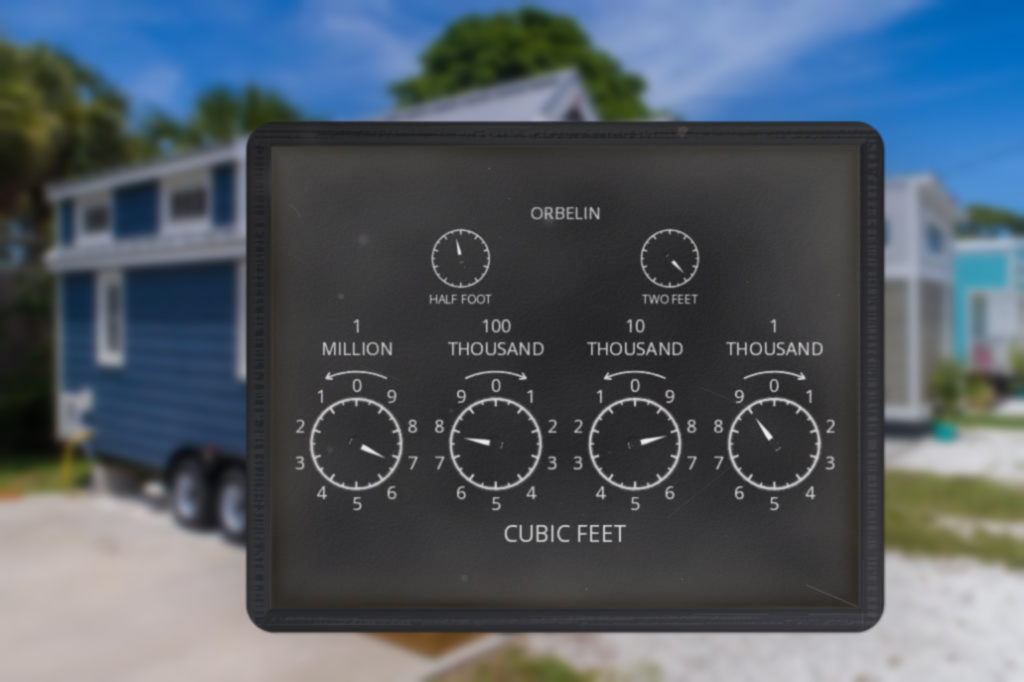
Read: 677900ft³
